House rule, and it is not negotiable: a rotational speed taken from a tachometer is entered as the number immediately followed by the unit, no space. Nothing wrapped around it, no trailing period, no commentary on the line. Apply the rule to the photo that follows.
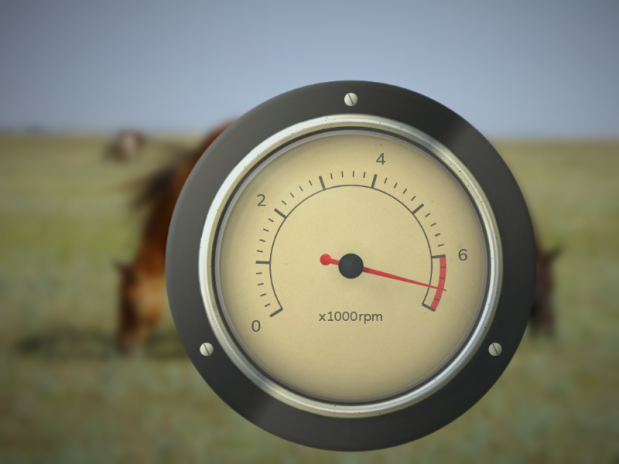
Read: 6600rpm
